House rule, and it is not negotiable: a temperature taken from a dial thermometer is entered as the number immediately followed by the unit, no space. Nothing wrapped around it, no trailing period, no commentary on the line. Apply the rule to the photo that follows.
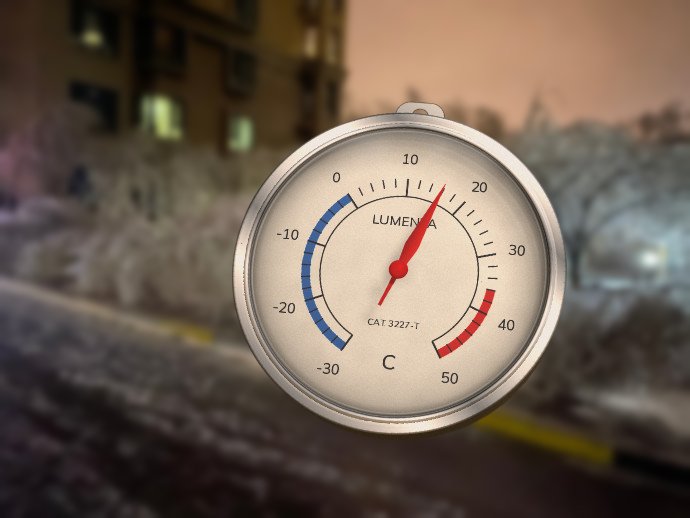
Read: 16°C
